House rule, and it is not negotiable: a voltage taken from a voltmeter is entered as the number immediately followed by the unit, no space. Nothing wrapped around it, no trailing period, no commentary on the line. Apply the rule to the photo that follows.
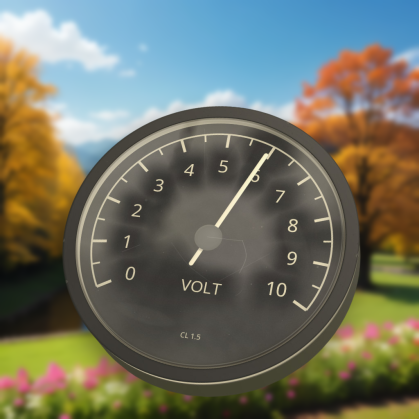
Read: 6V
